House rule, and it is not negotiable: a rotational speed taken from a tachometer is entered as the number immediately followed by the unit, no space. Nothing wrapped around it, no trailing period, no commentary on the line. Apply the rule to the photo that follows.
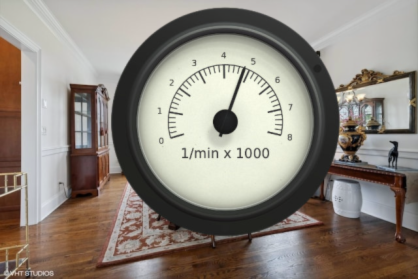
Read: 4800rpm
